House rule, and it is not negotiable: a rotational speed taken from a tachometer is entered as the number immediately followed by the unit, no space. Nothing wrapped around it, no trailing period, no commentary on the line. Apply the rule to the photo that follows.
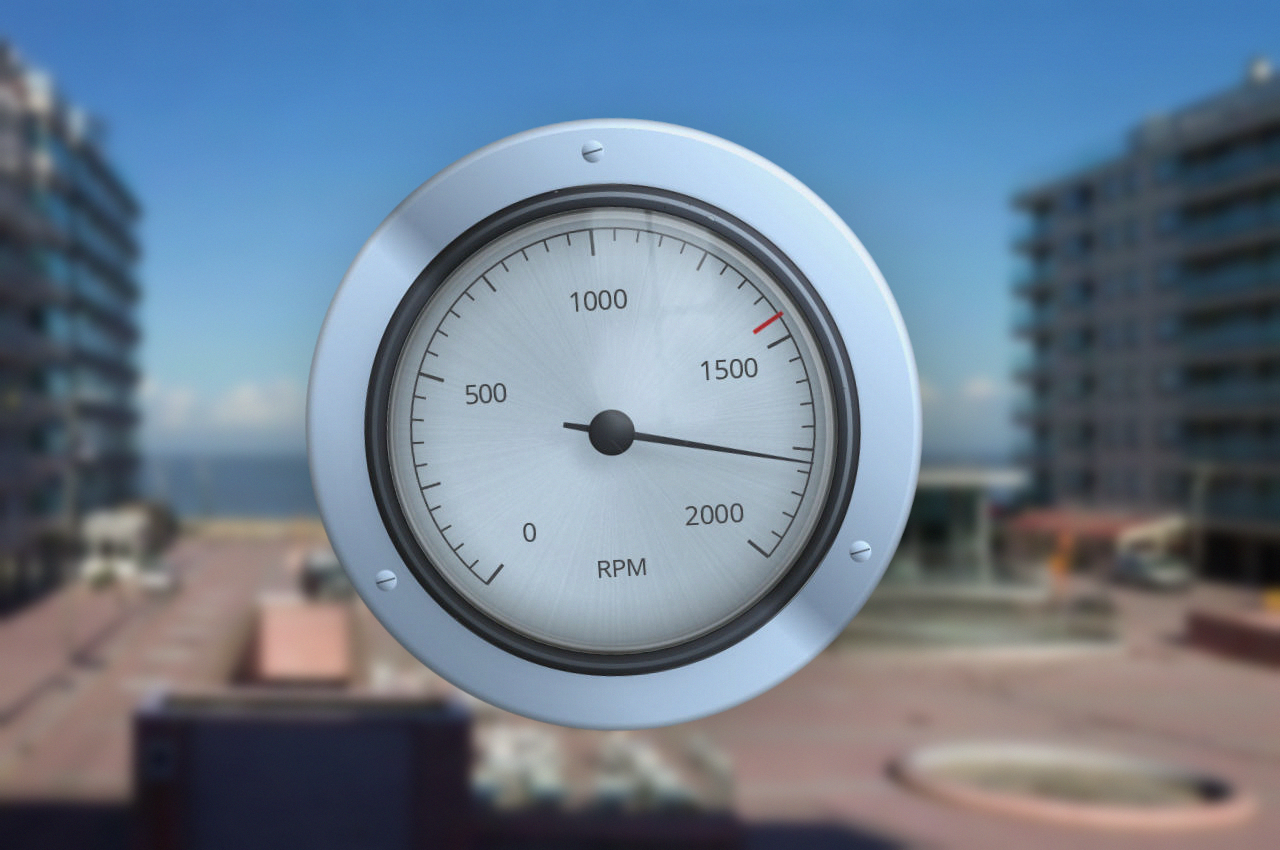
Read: 1775rpm
